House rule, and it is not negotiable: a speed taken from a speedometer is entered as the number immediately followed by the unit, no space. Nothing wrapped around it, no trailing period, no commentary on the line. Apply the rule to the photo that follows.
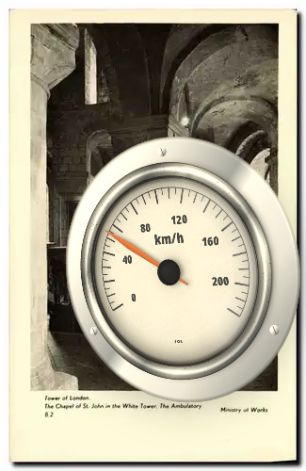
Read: 55km/h
